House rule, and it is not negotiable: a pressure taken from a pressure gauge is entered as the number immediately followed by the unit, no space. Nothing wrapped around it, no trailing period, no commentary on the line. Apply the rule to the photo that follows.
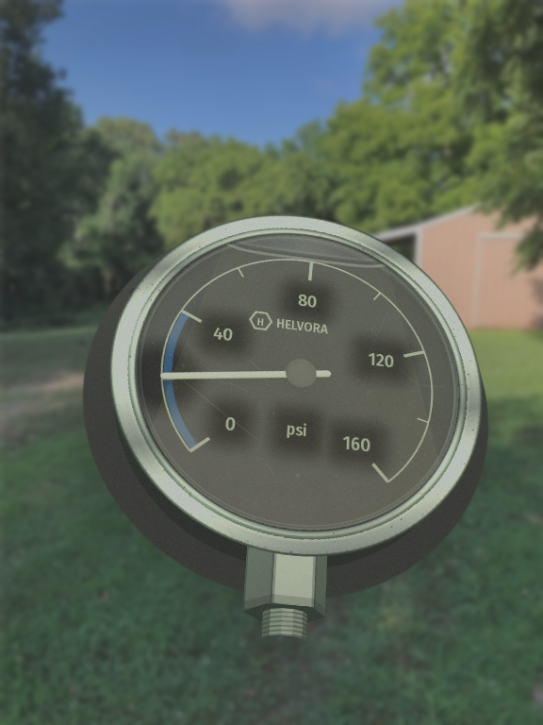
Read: 20psi
